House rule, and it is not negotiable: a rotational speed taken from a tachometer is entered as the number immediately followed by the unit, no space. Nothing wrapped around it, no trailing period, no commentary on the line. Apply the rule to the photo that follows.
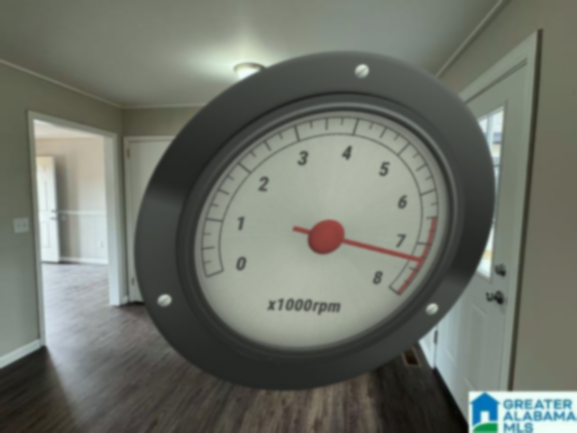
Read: 7250rpm
